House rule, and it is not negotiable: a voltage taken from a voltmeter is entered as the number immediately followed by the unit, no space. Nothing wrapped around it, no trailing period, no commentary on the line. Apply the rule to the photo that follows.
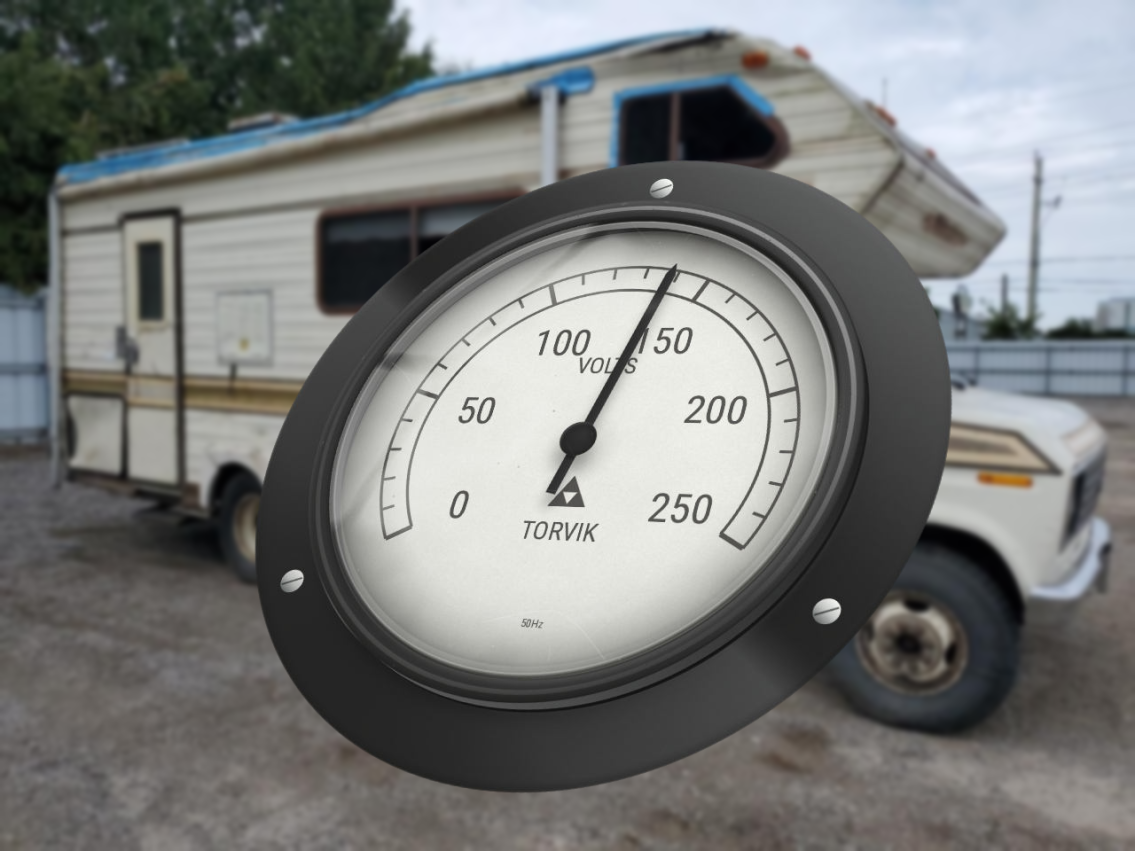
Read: 140V
